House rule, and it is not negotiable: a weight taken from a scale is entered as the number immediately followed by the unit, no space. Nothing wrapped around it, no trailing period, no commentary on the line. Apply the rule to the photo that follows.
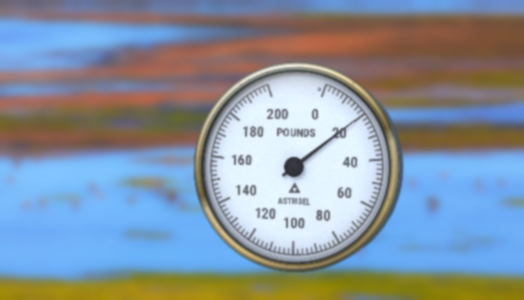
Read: 20lb
